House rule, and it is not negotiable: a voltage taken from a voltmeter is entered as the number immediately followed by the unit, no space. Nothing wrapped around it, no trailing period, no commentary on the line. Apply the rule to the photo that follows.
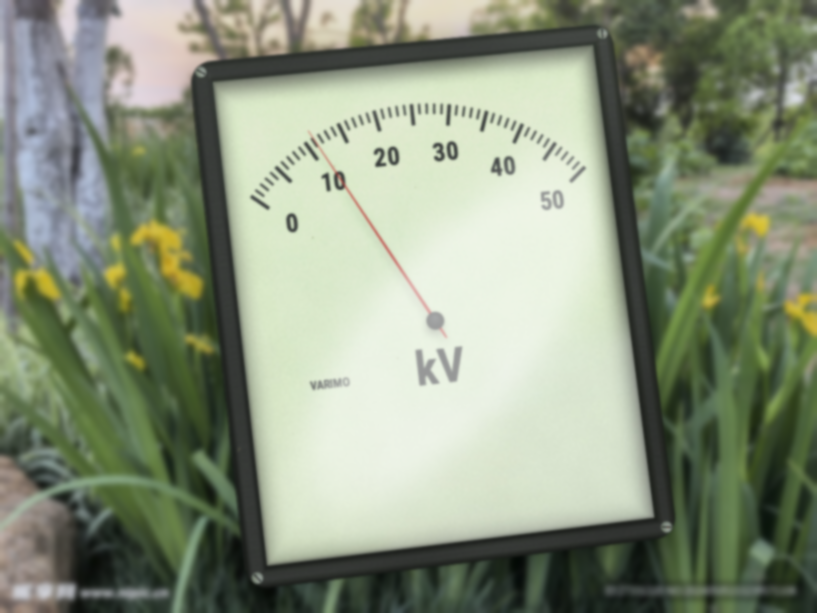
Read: 11kV
